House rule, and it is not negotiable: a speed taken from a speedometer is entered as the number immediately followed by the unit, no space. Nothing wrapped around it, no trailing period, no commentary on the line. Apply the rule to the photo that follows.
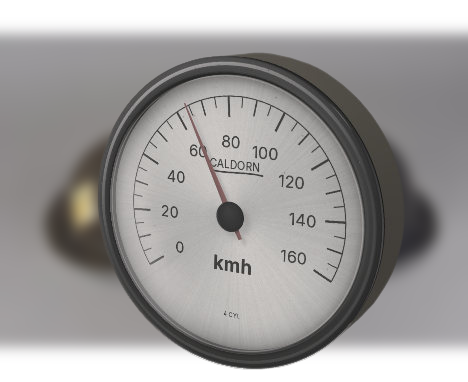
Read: 65km/h
